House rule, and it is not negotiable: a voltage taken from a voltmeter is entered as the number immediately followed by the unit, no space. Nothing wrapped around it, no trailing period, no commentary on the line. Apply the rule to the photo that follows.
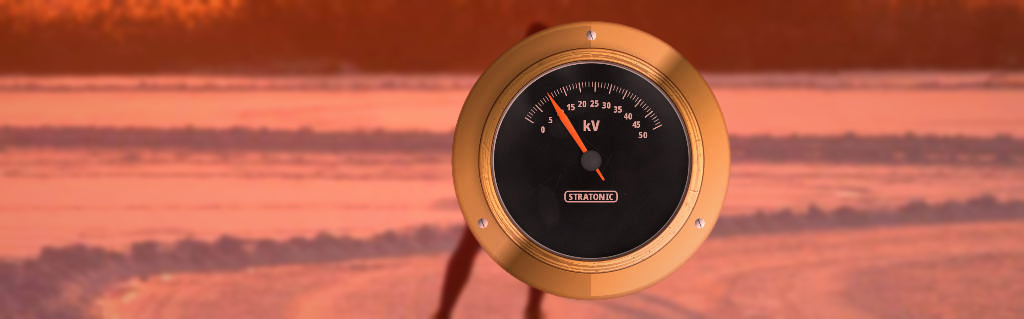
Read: 10kV
